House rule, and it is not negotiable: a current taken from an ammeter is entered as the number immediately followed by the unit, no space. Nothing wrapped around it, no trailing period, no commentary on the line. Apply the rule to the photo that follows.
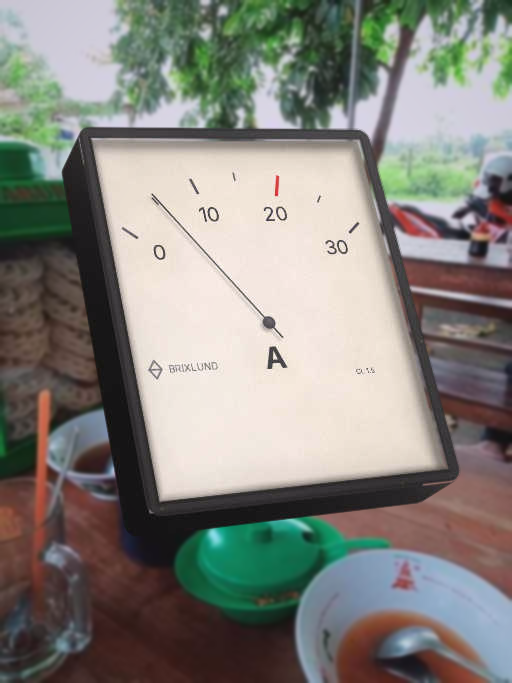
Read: 5A
